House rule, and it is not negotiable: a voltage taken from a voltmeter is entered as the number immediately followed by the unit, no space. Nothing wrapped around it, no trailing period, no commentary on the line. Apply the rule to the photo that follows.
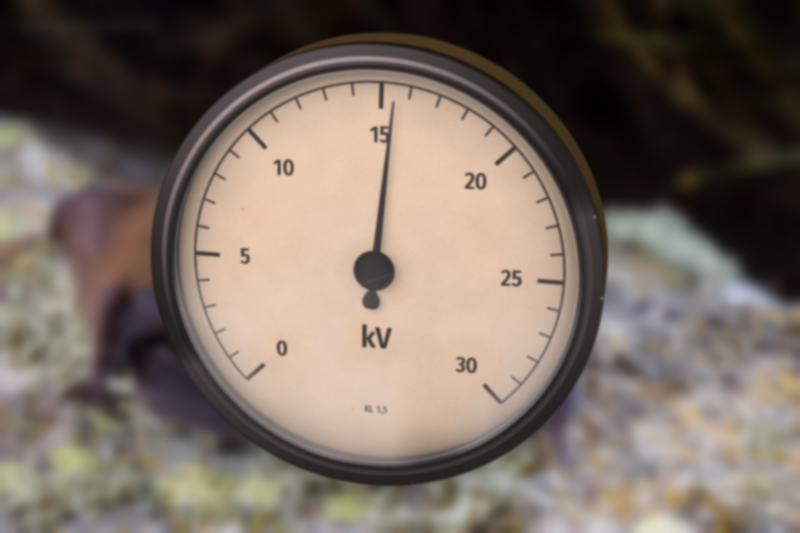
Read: 15.5kV
